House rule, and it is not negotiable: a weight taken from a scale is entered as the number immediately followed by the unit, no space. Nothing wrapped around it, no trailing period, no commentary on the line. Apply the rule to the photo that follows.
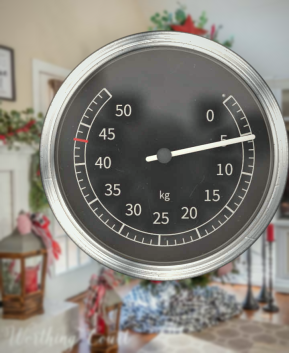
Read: 5.5kg
